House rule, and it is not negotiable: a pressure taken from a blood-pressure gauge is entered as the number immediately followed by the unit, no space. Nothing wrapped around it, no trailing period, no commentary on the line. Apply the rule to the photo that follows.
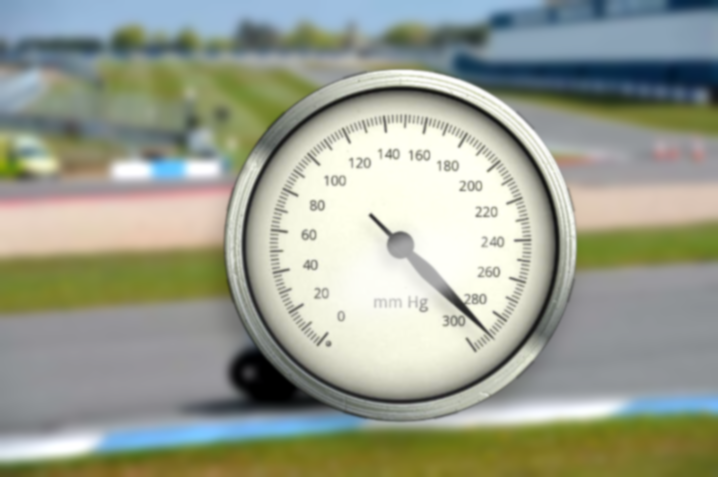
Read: 290mmHg
